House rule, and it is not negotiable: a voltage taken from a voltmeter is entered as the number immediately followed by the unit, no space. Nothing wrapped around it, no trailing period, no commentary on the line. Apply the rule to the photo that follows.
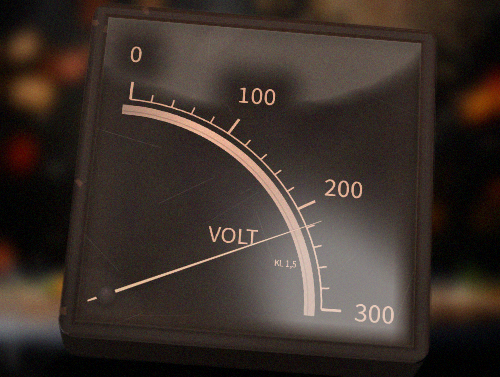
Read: 220V
